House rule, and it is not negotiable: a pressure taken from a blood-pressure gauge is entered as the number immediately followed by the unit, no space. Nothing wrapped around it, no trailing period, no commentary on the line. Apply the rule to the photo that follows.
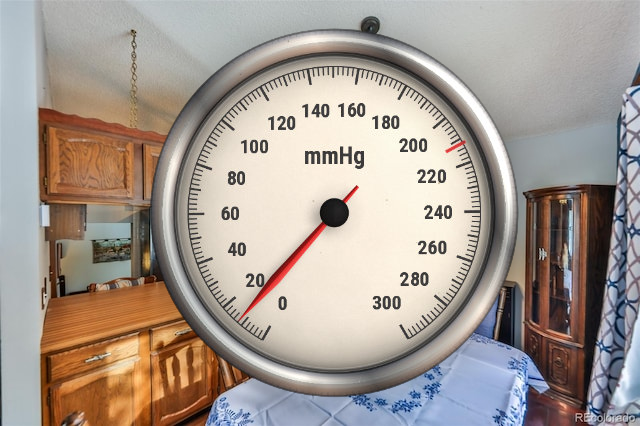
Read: 12mmHg
